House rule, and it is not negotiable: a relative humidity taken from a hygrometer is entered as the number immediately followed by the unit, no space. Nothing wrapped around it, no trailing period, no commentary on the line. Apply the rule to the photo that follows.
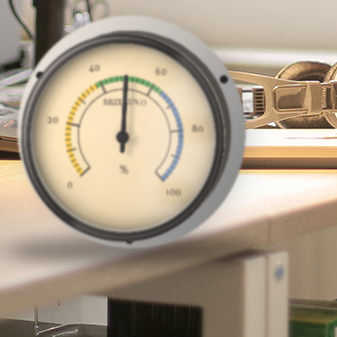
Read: 50%
